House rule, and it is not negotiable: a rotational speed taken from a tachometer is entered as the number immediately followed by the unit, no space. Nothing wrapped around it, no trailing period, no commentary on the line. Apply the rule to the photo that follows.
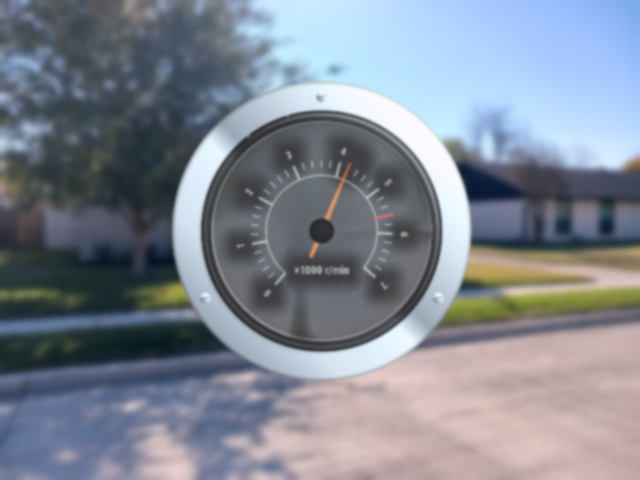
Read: 4200rpm
